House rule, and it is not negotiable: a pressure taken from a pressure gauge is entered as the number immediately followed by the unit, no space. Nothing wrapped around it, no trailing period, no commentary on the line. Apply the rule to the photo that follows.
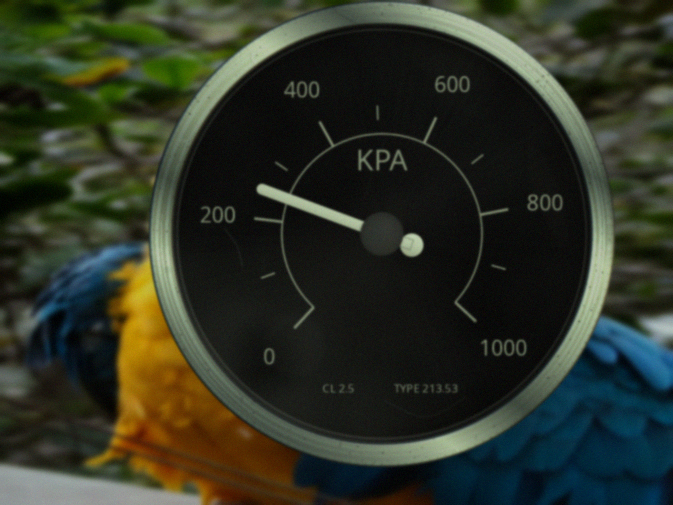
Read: 250kPa
